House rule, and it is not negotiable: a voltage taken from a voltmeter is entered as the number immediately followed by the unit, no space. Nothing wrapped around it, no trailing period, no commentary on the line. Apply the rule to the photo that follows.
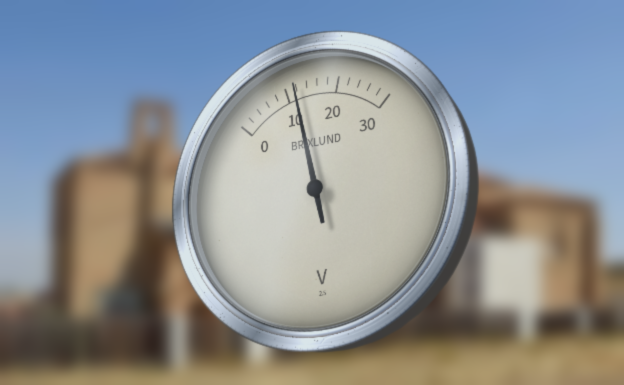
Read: 12V
